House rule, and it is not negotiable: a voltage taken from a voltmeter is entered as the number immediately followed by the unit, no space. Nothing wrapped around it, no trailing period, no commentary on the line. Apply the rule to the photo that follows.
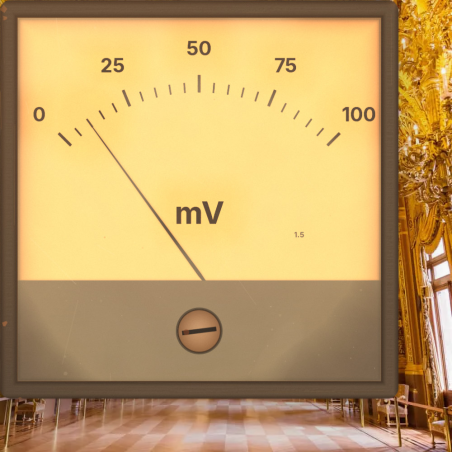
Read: 10mV
